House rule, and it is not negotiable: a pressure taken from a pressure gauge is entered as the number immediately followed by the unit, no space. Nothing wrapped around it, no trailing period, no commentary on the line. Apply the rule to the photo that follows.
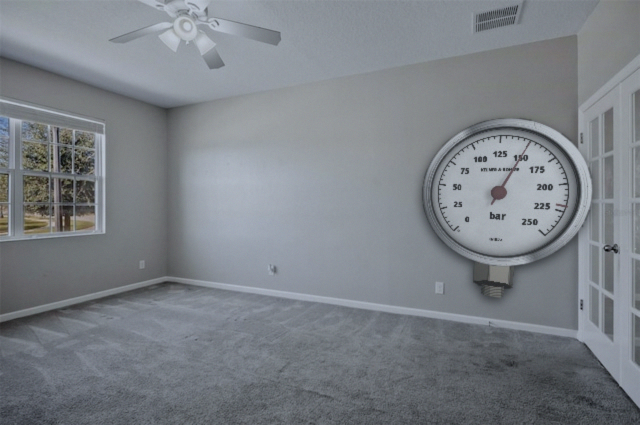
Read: 150bar
